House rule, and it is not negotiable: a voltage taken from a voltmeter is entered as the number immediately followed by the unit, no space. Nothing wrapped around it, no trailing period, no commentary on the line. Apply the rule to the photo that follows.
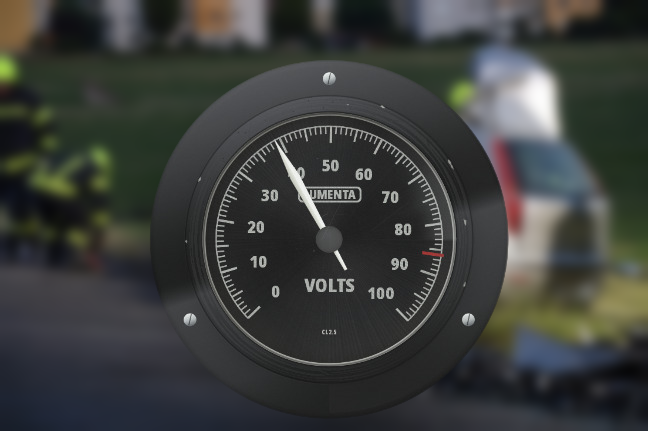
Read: 39V
